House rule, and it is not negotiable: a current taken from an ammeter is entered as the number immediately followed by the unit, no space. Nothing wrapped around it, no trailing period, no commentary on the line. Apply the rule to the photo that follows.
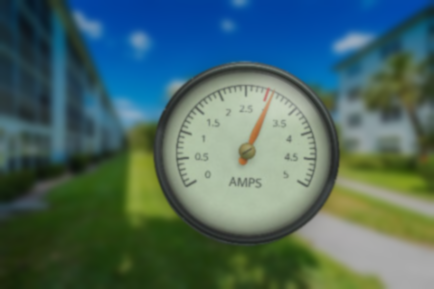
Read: 3A
